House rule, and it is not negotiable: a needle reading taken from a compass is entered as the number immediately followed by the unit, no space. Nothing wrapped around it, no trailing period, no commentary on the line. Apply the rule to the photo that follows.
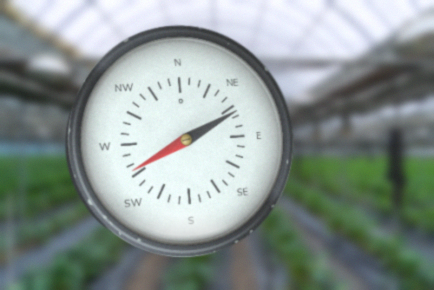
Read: 245°
